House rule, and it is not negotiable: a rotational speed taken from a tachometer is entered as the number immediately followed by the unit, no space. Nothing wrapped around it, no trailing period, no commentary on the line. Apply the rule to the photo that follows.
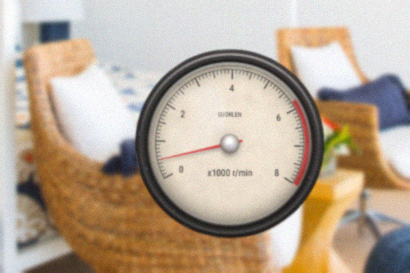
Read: 500rpm
